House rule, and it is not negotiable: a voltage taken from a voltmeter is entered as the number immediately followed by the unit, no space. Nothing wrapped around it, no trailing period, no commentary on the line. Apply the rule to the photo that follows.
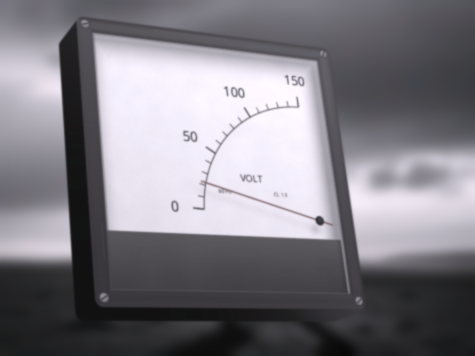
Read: 20V
